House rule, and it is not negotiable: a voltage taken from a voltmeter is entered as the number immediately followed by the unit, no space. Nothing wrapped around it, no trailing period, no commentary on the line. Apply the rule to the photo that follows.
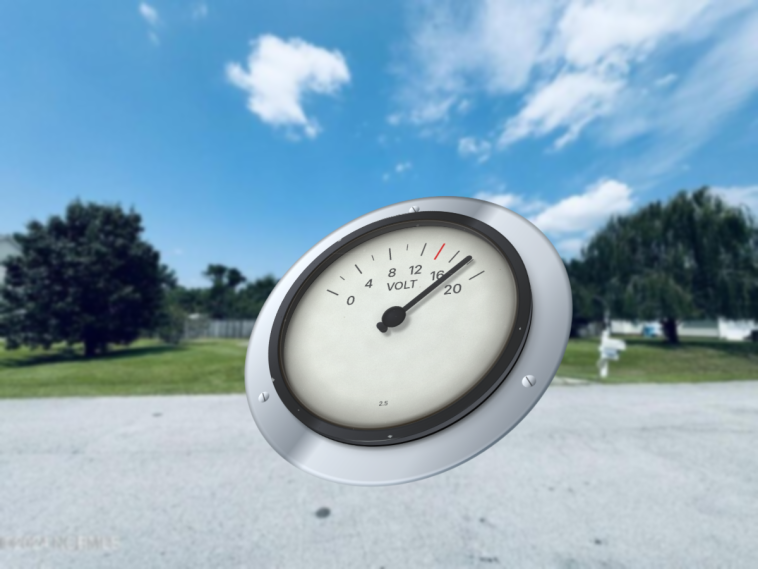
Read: 18V
